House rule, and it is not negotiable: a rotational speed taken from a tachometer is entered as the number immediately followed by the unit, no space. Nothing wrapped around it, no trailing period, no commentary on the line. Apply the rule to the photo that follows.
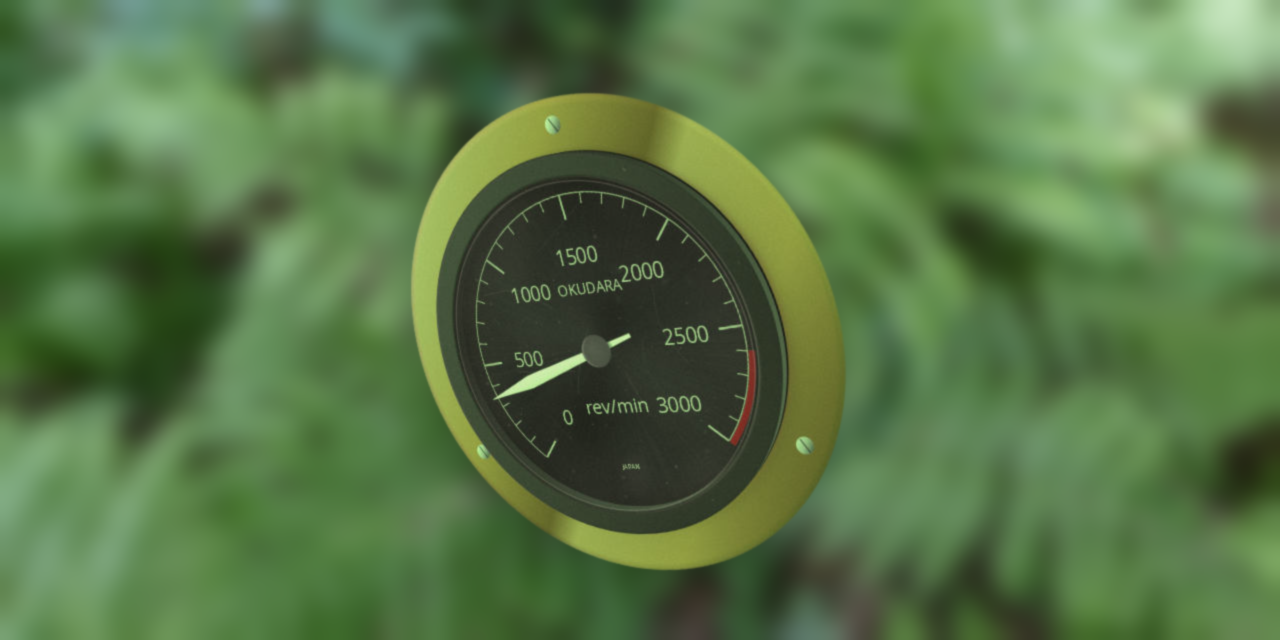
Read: 350rpm
